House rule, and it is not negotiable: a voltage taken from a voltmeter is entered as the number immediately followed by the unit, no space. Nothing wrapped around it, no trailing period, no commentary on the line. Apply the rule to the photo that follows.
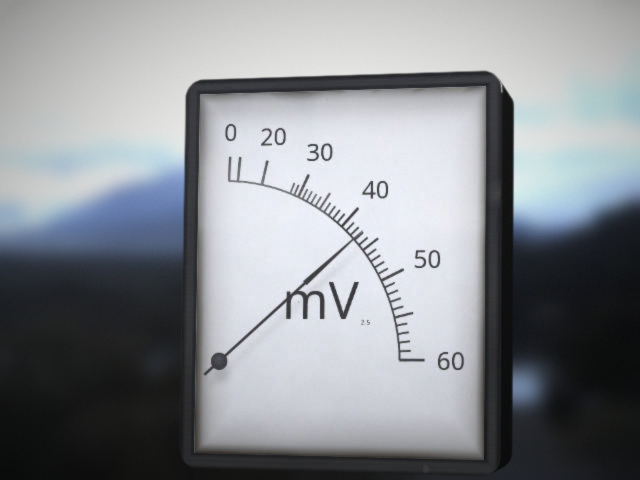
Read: 43mV
